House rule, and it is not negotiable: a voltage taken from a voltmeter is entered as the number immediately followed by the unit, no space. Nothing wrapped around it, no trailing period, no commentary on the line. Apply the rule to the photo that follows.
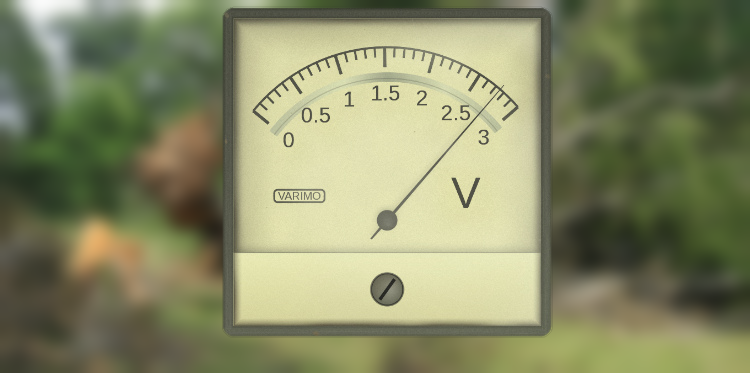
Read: 2.75V
